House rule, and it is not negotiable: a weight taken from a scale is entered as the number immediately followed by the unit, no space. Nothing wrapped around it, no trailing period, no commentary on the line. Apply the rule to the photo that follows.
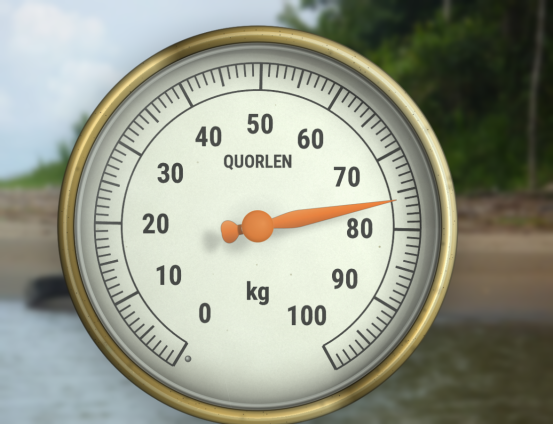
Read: 76kg
